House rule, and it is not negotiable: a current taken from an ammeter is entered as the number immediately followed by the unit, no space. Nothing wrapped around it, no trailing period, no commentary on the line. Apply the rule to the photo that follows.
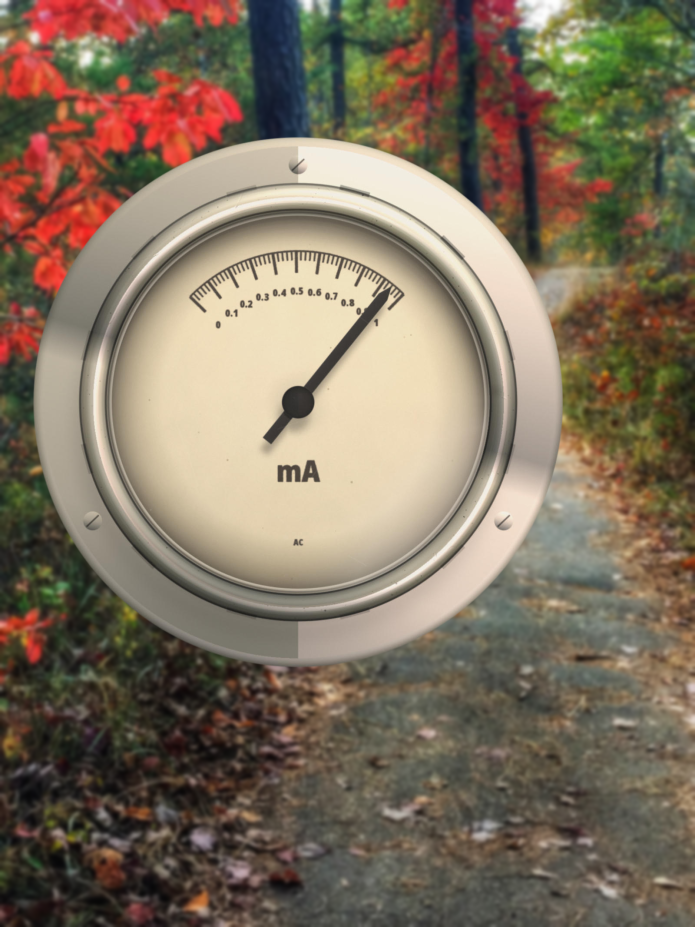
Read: 0.94mA
